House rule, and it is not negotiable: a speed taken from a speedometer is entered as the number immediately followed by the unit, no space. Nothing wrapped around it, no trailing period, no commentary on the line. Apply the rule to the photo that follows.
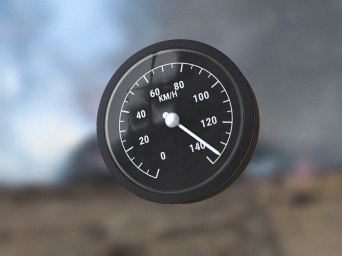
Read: 135km/h
